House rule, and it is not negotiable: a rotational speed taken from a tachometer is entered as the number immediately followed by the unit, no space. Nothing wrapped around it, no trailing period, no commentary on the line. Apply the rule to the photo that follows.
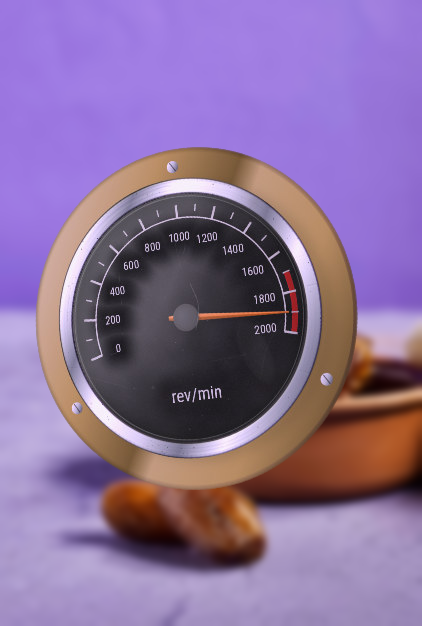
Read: 1900rpm
